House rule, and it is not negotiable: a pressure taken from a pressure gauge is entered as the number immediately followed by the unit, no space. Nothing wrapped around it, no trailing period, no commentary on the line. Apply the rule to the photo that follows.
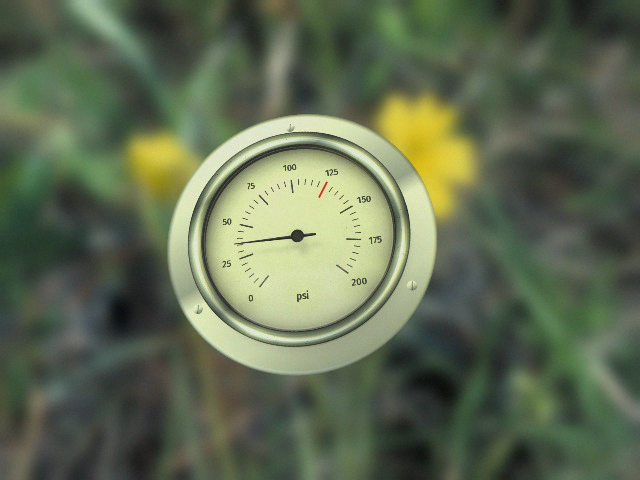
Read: 35psi
